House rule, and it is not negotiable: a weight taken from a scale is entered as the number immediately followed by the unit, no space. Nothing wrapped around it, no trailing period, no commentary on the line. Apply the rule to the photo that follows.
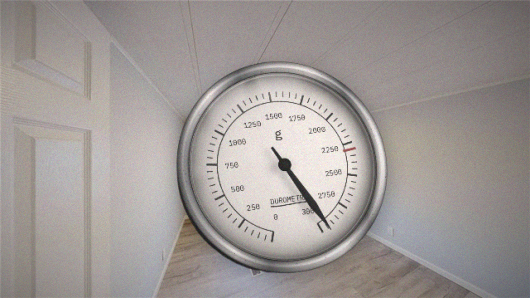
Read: 2950g
